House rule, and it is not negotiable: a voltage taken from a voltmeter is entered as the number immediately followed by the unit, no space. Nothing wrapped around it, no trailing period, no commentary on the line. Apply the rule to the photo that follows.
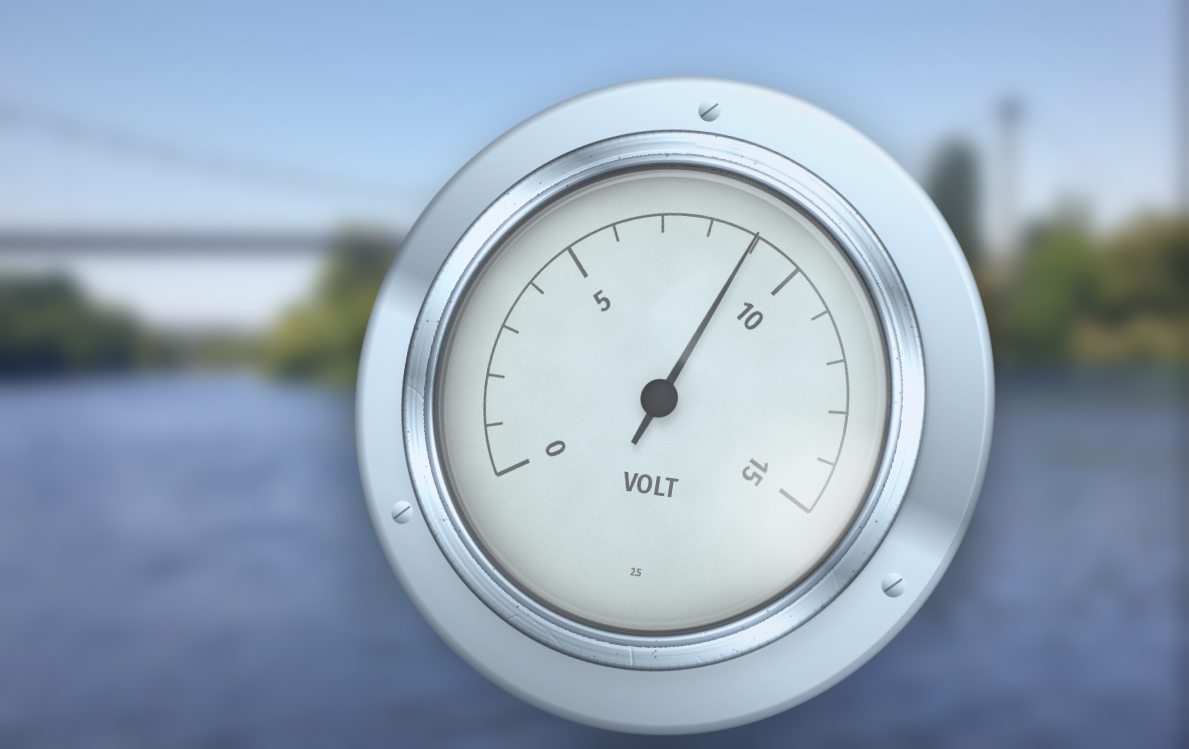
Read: 9V
